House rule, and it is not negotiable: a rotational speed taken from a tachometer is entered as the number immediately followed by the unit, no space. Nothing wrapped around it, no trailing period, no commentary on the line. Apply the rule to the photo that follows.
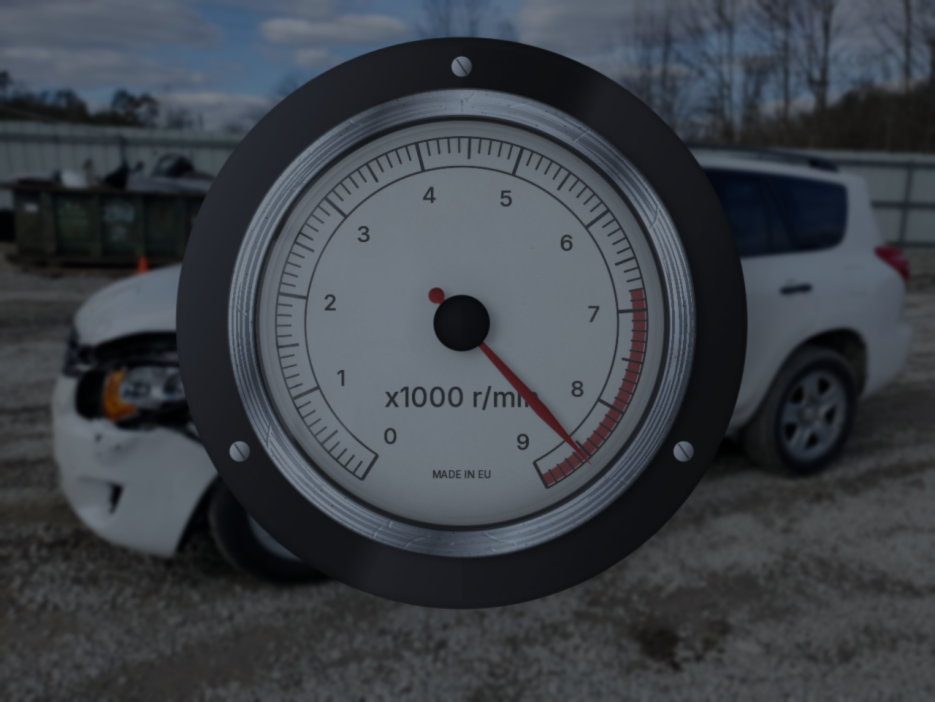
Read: 8550rpm
